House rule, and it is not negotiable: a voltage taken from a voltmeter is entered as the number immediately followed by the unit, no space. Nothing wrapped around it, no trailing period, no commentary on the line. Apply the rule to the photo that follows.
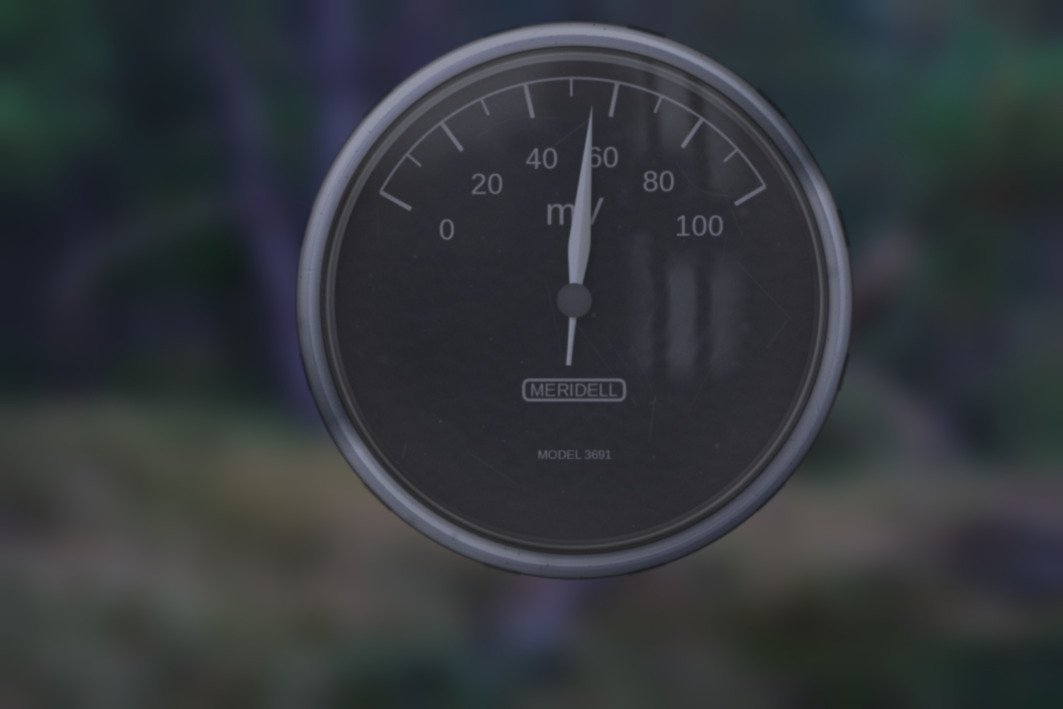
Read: 55mV
